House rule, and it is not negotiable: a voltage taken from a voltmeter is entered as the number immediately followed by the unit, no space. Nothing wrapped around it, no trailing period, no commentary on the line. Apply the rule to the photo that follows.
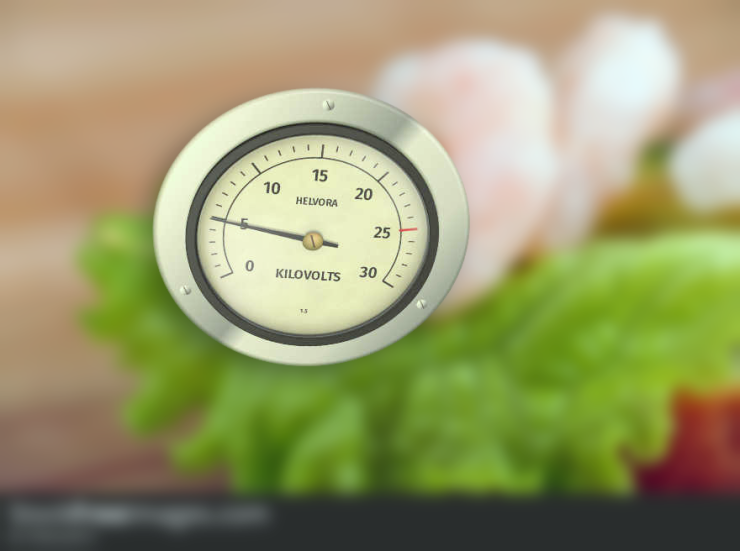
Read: 5kV
